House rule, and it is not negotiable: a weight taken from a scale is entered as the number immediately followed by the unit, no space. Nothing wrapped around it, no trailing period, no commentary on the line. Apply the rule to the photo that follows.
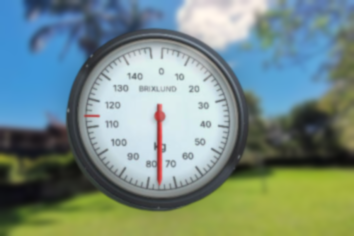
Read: 76kg
